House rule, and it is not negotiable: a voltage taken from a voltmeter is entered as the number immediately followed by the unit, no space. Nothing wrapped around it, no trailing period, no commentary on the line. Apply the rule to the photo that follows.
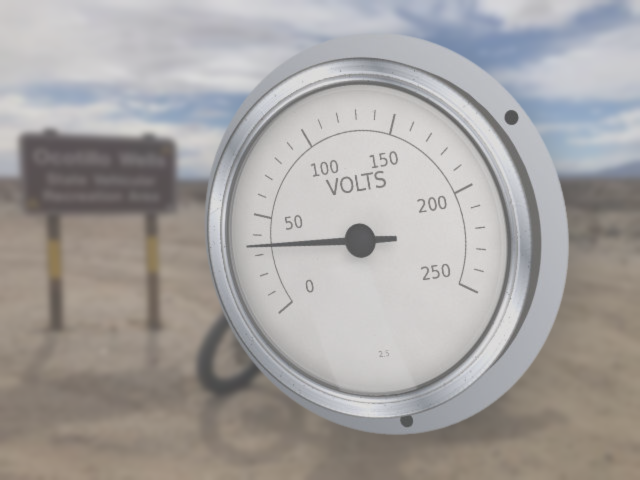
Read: 35V
